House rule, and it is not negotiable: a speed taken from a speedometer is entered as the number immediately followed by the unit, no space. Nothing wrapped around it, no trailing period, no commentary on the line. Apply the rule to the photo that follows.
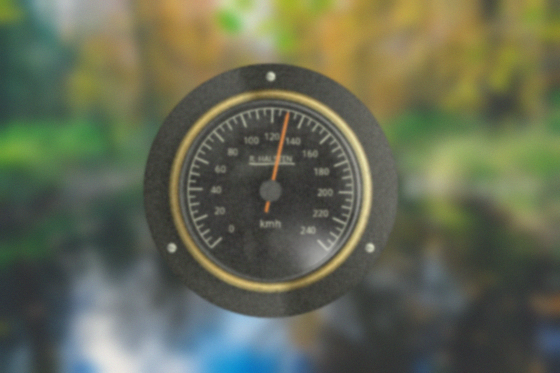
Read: 130km/h
